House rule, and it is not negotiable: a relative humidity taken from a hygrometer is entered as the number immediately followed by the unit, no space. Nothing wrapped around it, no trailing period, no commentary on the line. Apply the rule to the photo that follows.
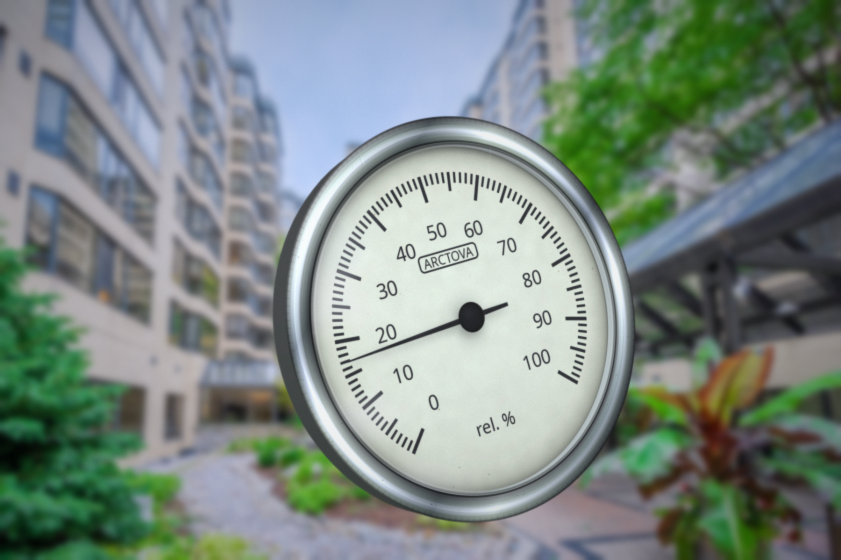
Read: 17%
